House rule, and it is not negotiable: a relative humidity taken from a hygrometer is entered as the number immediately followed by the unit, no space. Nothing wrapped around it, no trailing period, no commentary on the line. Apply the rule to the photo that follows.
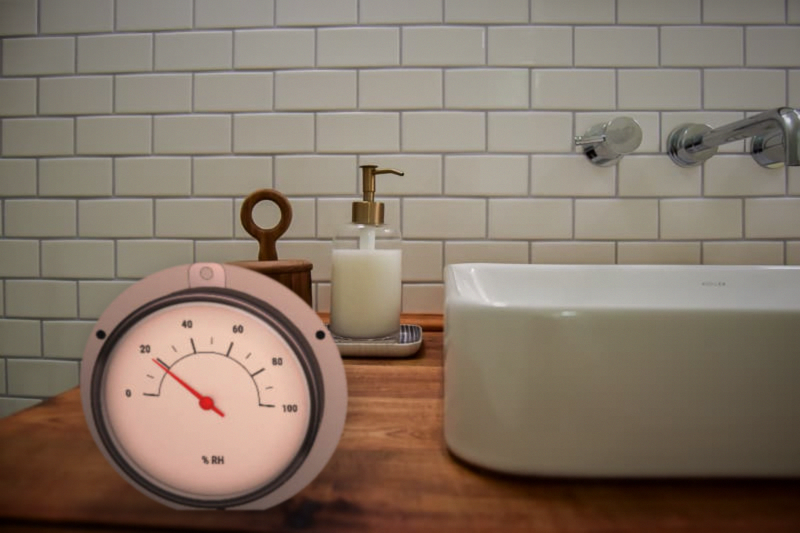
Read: 20%
